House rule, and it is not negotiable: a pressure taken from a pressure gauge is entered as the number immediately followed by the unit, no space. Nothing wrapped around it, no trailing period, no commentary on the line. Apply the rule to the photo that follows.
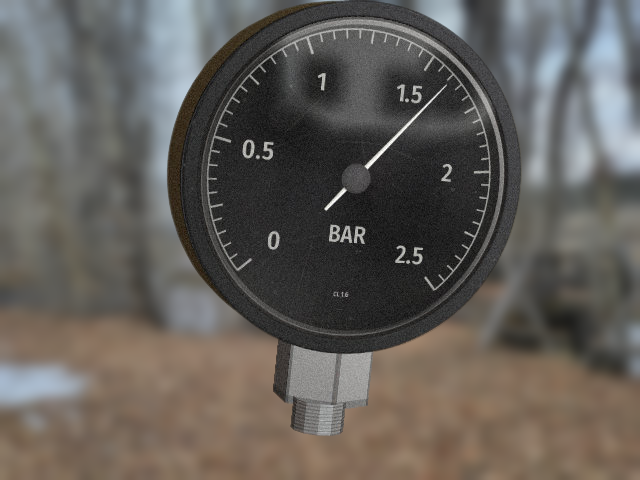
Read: 1.6bar
